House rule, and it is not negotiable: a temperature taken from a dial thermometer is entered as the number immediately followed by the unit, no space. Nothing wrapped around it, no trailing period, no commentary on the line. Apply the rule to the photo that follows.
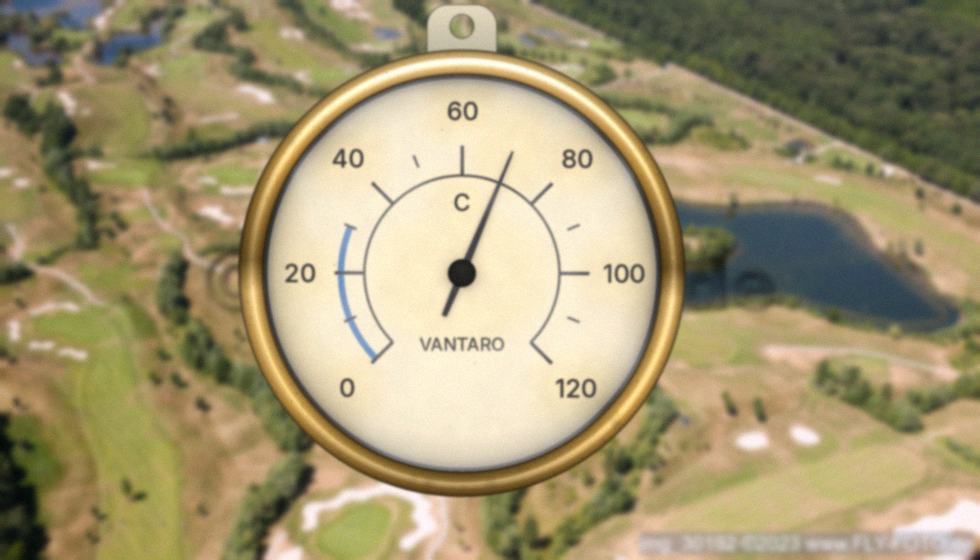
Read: 70°C
